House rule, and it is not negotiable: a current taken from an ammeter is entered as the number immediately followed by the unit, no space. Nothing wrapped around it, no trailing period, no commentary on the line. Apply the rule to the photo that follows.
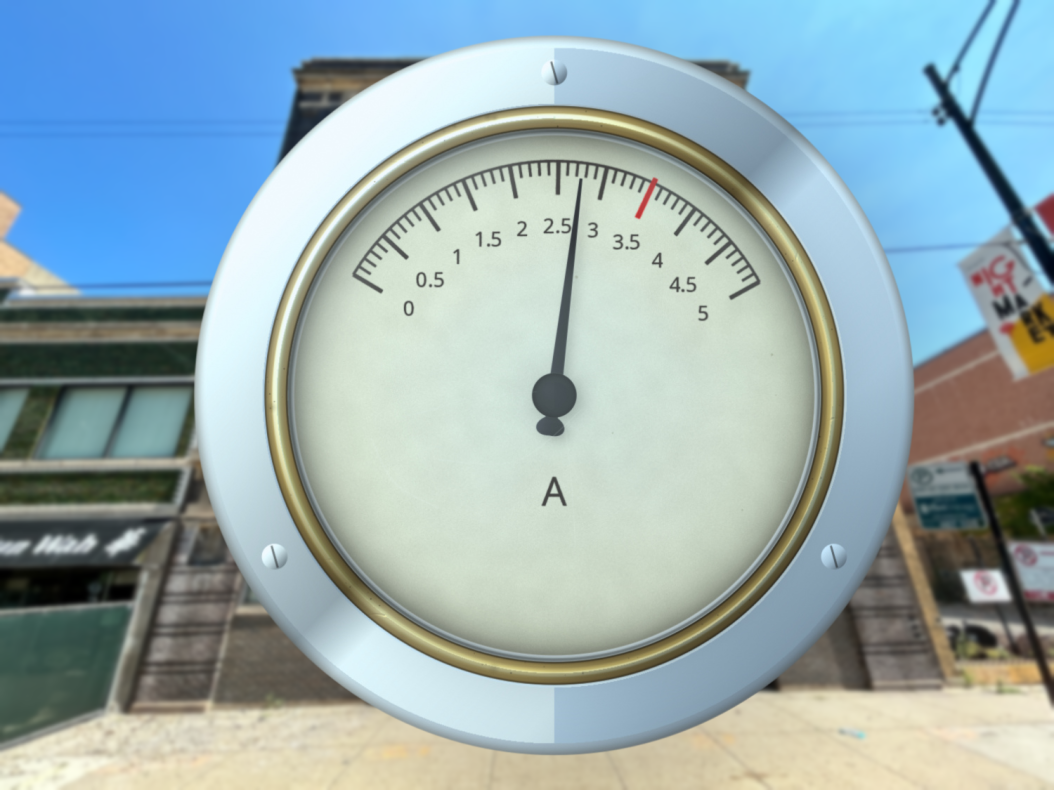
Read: 2.75A
